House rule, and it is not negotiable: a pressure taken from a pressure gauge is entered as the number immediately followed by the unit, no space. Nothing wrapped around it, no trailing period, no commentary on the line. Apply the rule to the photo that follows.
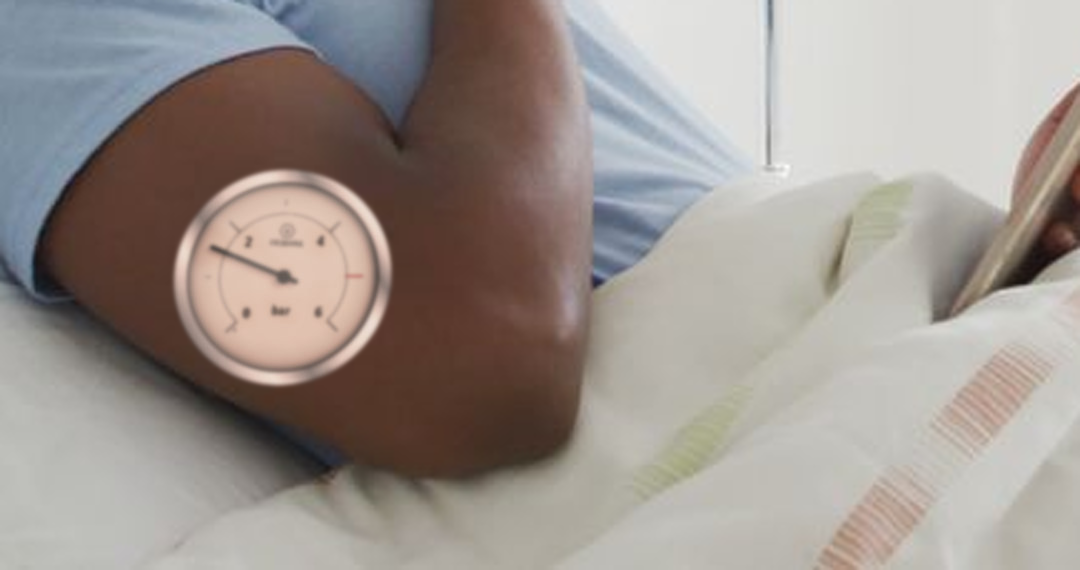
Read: 1.5bar
